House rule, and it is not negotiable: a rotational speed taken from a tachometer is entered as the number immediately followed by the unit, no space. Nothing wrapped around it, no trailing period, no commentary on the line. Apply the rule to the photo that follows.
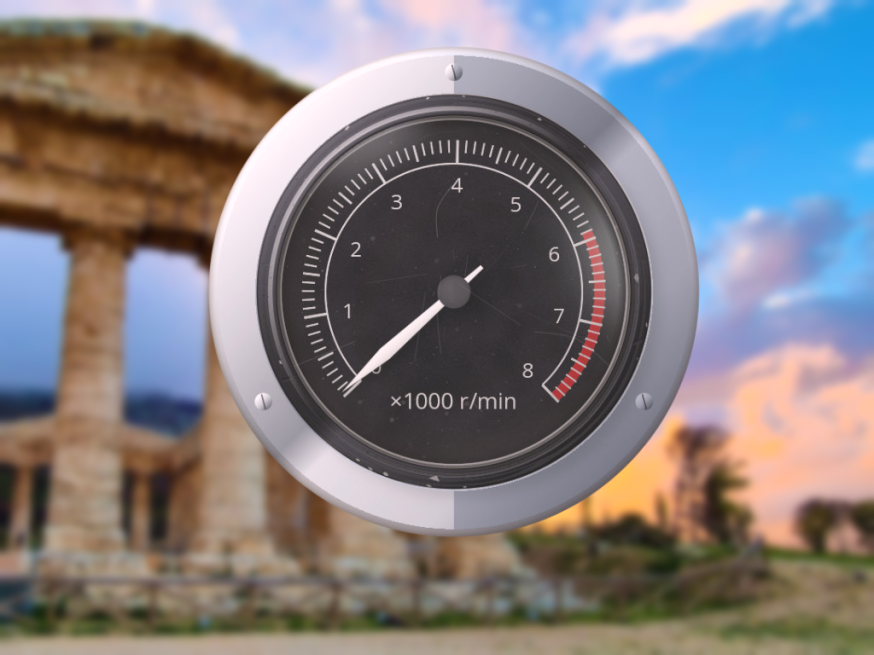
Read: 50rpm
